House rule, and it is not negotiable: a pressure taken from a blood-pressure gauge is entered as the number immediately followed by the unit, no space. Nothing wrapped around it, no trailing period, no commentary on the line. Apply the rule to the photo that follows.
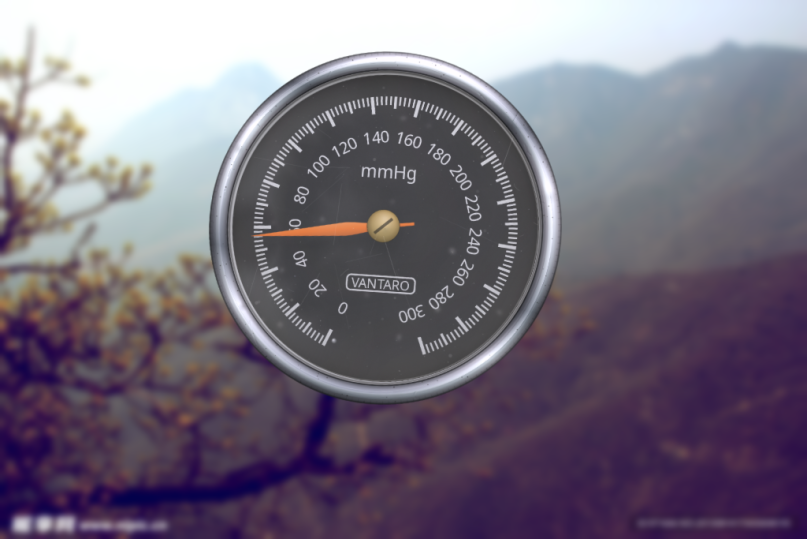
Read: 56mmHg
